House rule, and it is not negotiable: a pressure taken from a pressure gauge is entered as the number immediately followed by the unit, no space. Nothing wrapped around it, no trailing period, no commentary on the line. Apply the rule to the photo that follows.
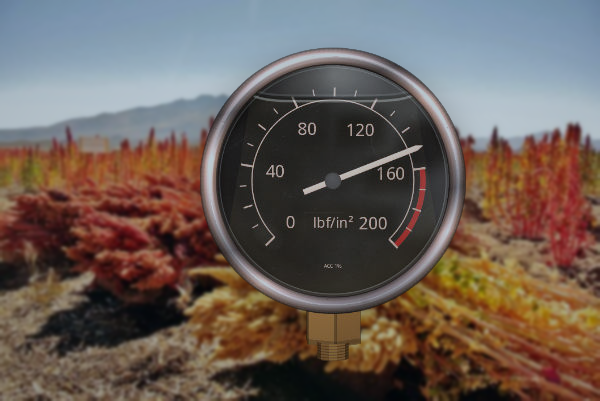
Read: 150psi
